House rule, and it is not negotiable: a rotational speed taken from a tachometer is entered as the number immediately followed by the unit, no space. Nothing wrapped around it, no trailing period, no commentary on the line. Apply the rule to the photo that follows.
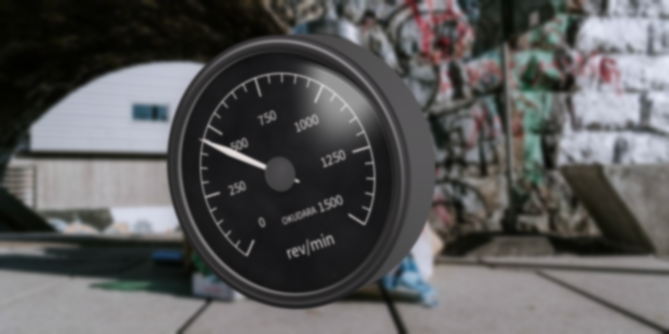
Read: 450rpm
